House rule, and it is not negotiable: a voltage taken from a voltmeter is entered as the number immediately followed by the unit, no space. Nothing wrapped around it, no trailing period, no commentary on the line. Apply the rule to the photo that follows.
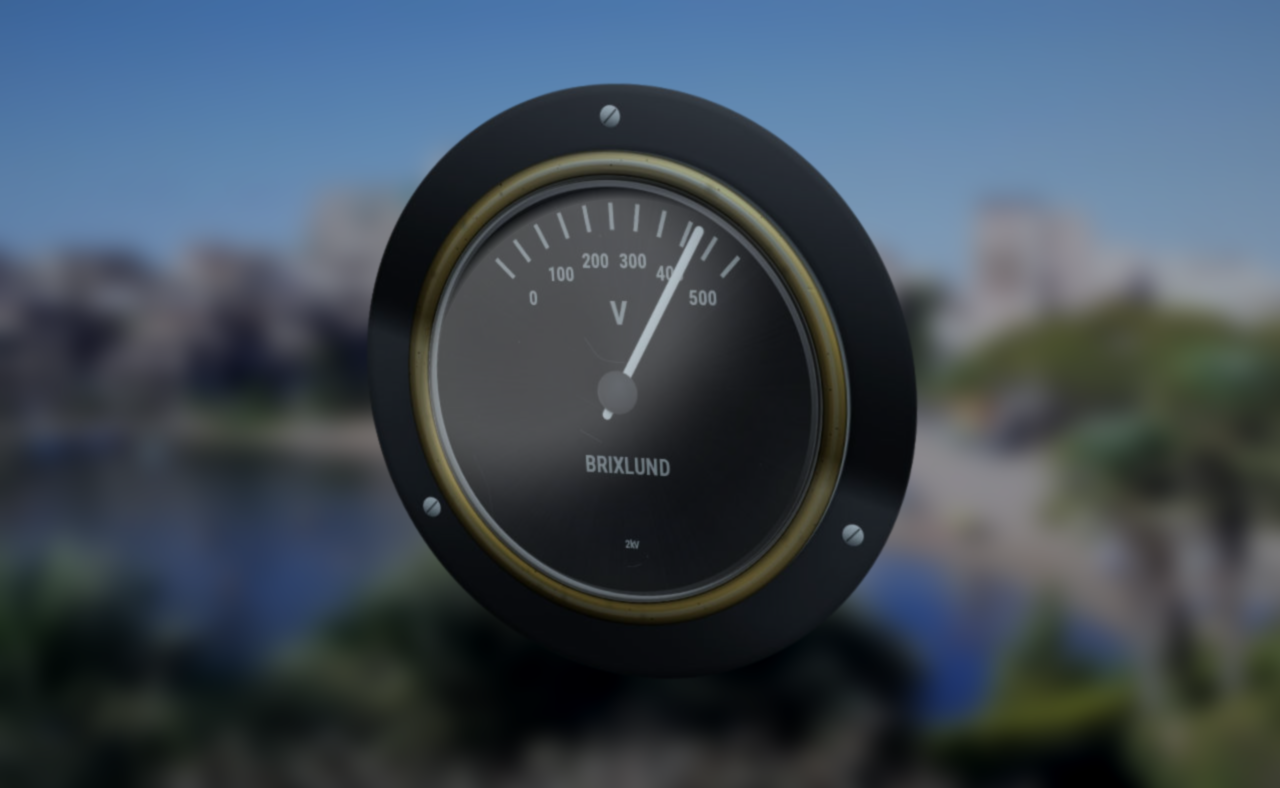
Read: 425V
